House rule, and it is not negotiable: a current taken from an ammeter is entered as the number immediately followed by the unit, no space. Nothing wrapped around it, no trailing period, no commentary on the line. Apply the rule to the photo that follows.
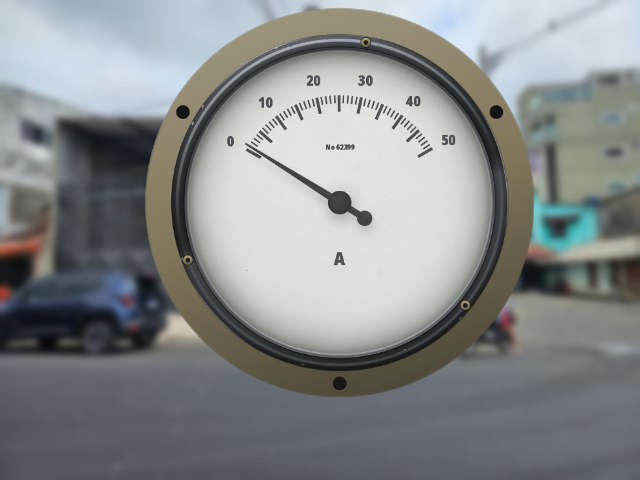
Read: 1A
